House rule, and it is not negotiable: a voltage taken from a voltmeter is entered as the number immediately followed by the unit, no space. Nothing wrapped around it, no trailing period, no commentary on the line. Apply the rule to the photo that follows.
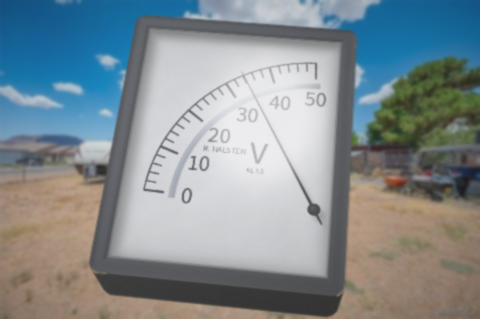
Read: 34V
